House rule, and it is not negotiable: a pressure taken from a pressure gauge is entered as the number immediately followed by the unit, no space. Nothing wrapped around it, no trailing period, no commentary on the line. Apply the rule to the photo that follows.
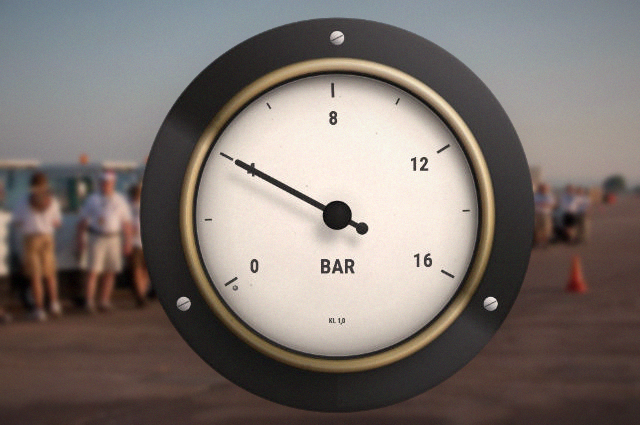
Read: 4bar
